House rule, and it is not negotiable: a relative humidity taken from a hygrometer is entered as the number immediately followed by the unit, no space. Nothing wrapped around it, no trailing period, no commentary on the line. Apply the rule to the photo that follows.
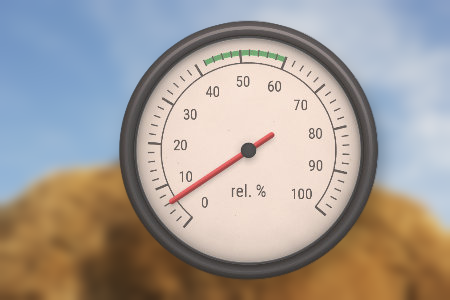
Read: 6%
